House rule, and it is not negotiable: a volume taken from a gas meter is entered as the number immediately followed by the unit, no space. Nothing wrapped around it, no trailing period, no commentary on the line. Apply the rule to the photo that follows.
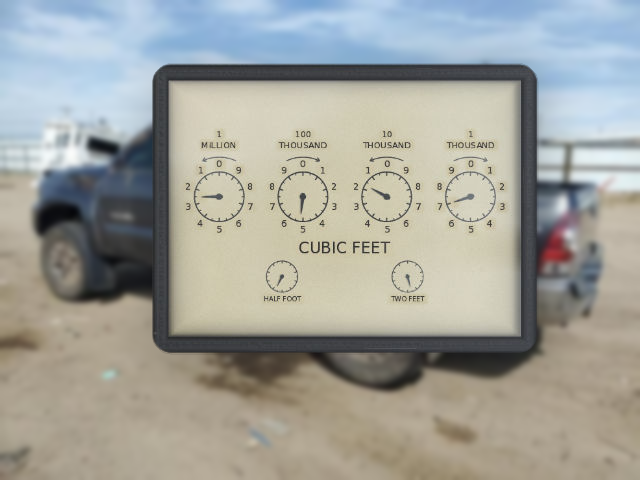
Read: 251700ft³
